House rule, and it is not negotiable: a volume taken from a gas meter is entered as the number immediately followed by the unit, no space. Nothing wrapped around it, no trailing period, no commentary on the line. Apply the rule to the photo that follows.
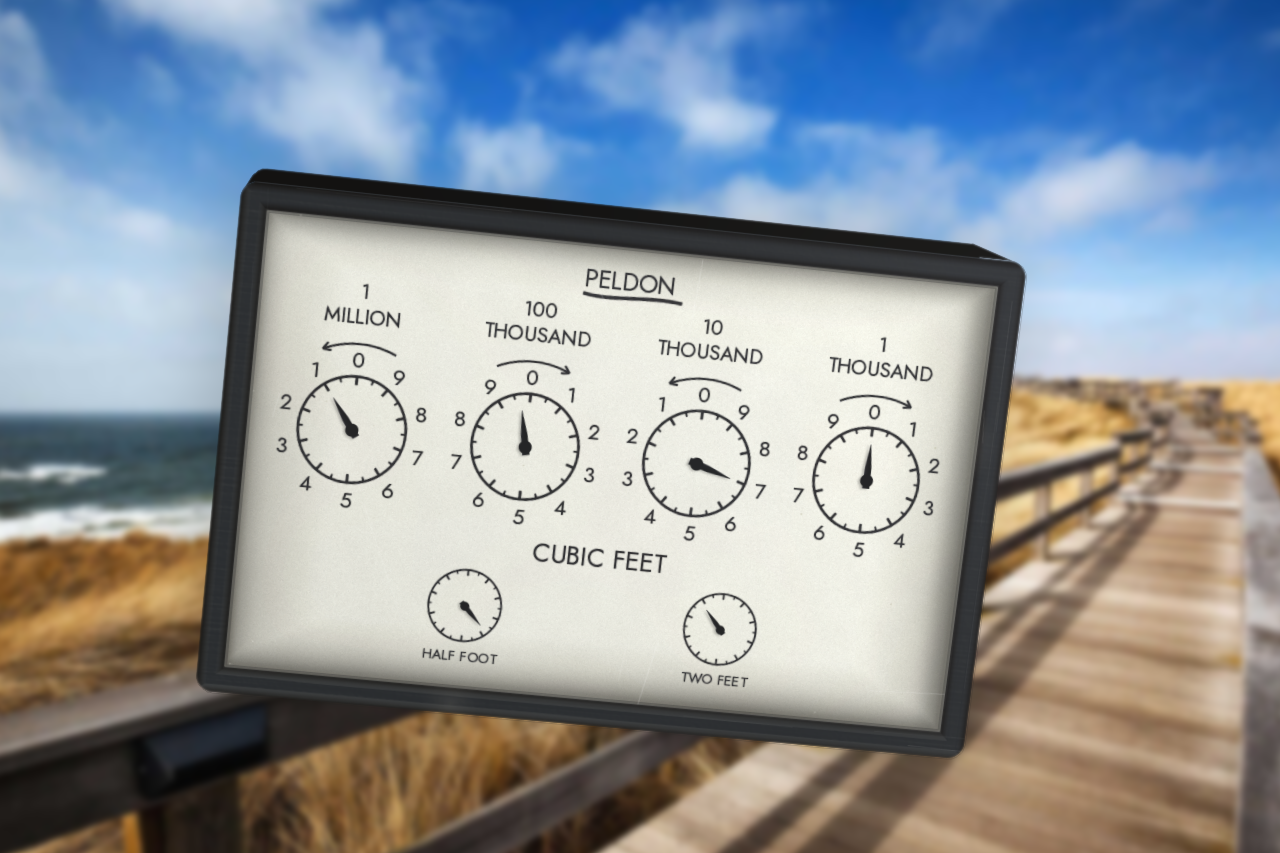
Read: 97000ft³
